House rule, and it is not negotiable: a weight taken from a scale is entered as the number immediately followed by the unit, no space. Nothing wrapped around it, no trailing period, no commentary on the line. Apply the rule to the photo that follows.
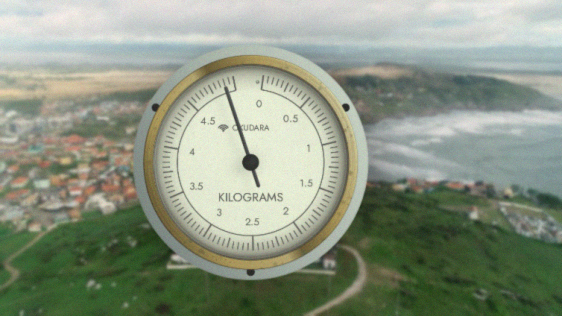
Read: 4.9kg
